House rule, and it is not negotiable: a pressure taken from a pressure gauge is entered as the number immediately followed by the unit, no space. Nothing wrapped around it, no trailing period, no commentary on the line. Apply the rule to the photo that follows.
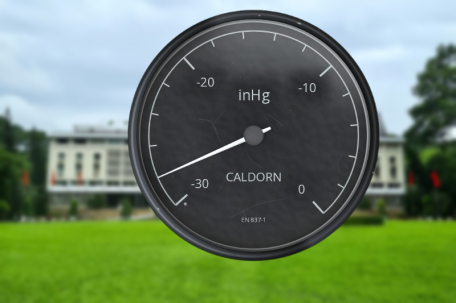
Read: -28inHg
